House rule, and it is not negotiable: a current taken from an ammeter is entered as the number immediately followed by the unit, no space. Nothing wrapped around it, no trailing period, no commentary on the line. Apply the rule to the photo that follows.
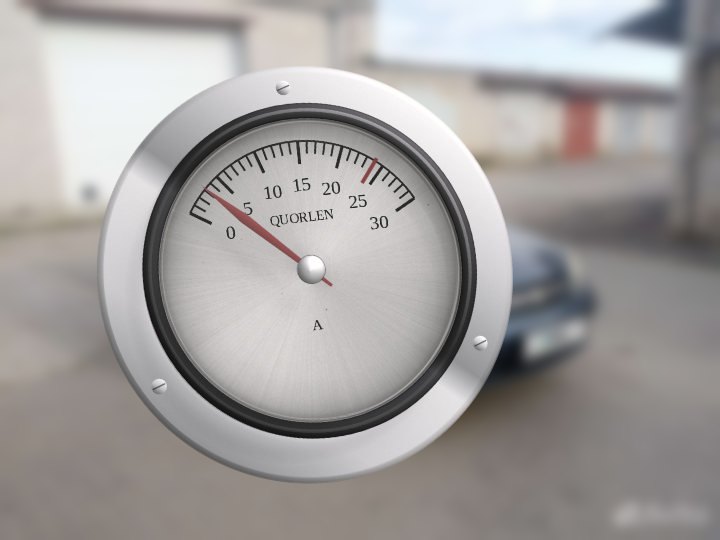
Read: 3A
